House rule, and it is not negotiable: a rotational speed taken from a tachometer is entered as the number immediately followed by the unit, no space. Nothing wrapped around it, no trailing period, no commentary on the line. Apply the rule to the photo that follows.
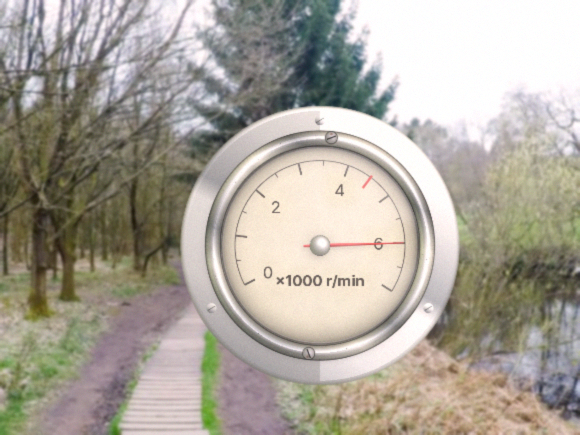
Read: 6000rpm
